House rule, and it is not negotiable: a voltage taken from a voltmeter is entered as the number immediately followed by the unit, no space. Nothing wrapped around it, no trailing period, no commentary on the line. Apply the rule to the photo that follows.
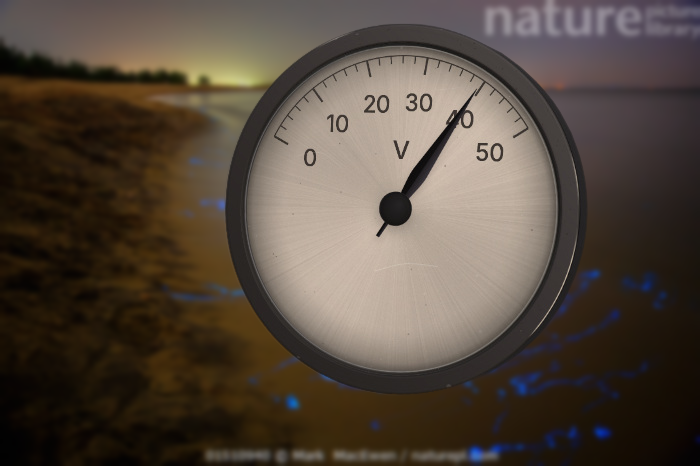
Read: 40V
